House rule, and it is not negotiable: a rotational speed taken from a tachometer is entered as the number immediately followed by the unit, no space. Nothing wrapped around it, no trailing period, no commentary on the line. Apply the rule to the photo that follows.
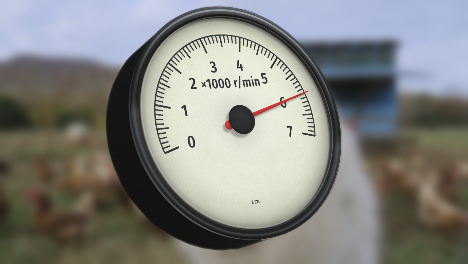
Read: 6000rpm
